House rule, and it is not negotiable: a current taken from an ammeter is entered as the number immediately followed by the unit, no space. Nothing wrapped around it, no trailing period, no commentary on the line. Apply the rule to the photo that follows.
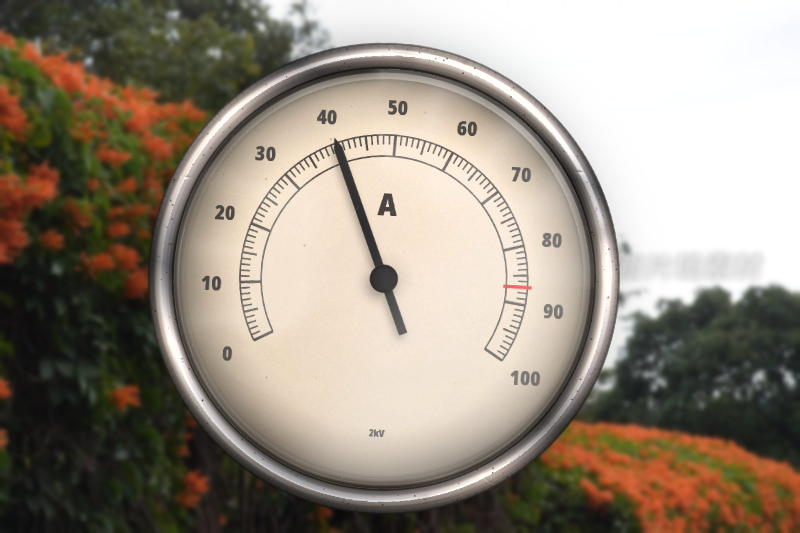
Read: 40A
